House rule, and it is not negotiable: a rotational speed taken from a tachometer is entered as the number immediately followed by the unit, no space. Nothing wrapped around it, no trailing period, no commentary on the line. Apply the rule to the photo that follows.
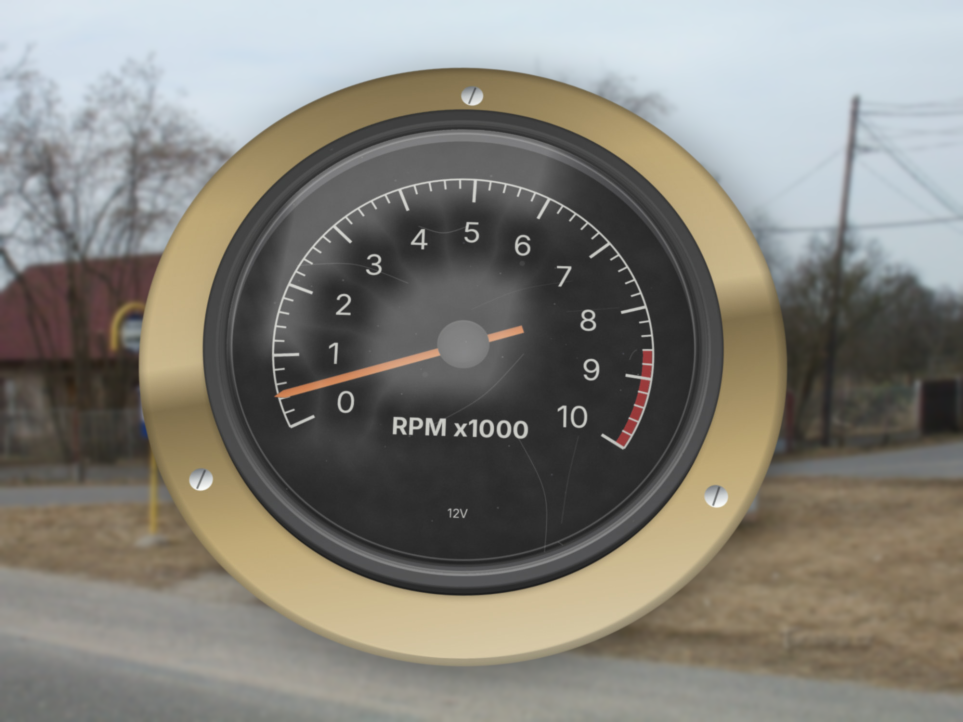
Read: 400rpm
